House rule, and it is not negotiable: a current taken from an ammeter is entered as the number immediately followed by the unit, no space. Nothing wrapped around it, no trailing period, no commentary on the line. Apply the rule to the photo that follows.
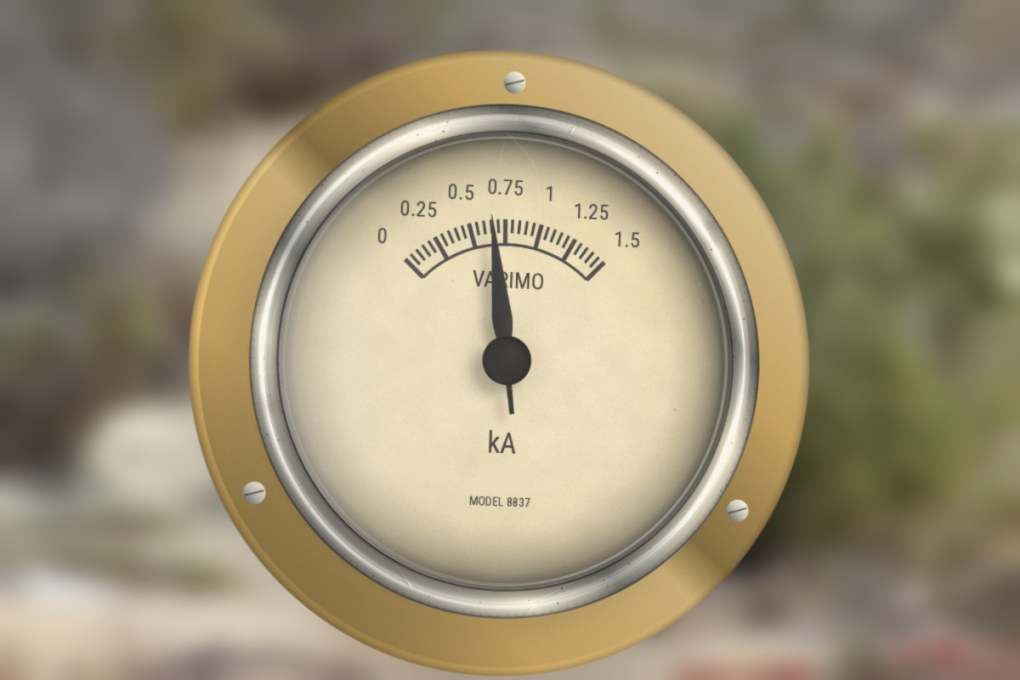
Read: 0.65kA
